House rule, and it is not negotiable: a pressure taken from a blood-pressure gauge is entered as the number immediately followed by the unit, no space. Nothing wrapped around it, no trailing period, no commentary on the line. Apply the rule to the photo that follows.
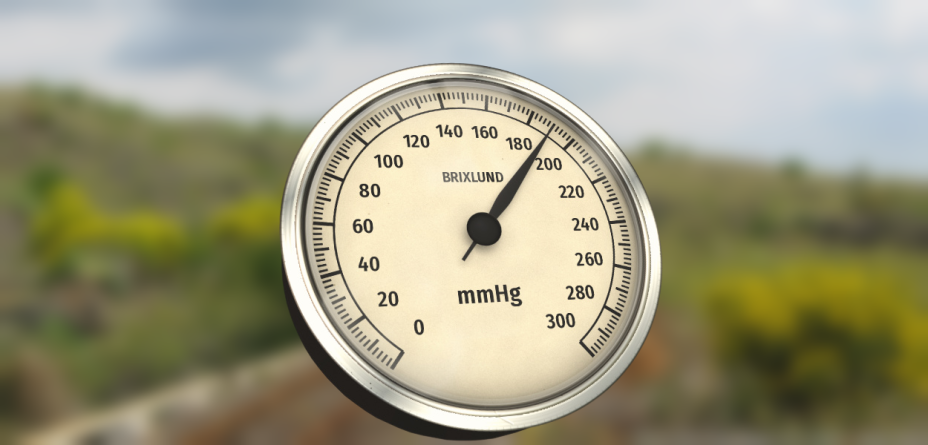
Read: 190mmHg
